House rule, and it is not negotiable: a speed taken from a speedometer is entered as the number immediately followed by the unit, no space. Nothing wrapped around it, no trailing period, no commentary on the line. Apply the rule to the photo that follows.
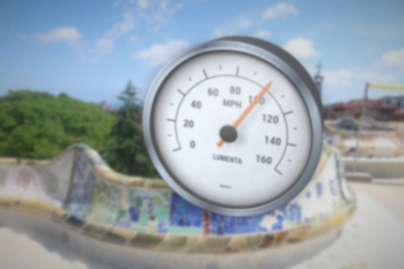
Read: 100mph
